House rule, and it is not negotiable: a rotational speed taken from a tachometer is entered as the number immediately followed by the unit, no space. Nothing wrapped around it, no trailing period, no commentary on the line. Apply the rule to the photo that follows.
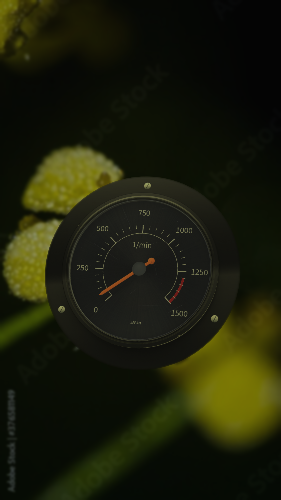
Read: 50rpm
